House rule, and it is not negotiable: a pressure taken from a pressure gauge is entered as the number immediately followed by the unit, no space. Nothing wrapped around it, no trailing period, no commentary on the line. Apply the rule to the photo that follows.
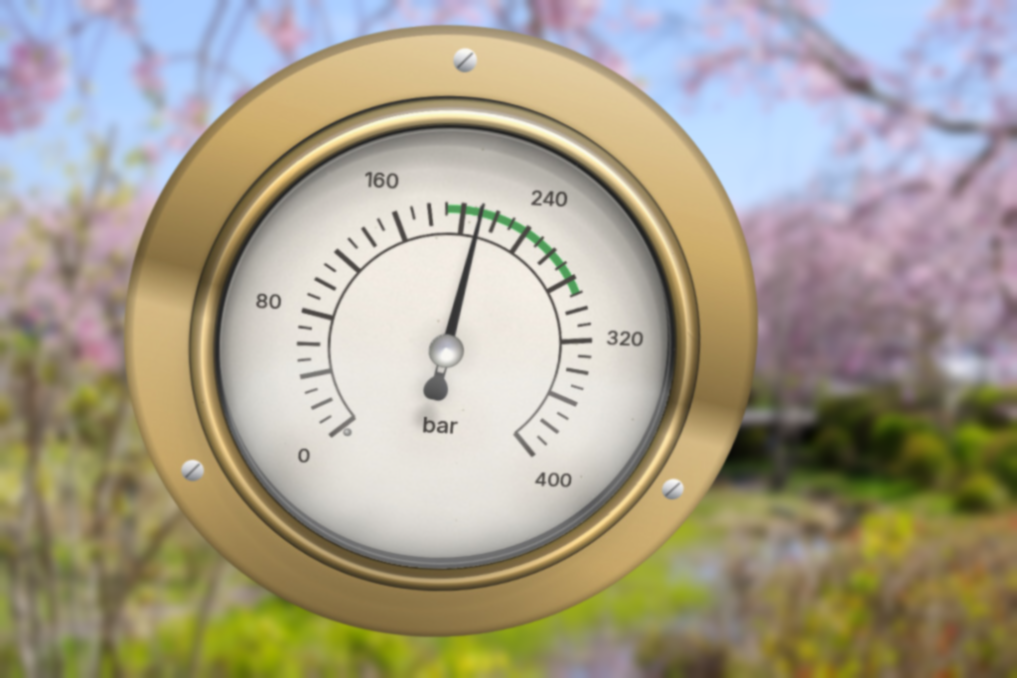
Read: 210bar
